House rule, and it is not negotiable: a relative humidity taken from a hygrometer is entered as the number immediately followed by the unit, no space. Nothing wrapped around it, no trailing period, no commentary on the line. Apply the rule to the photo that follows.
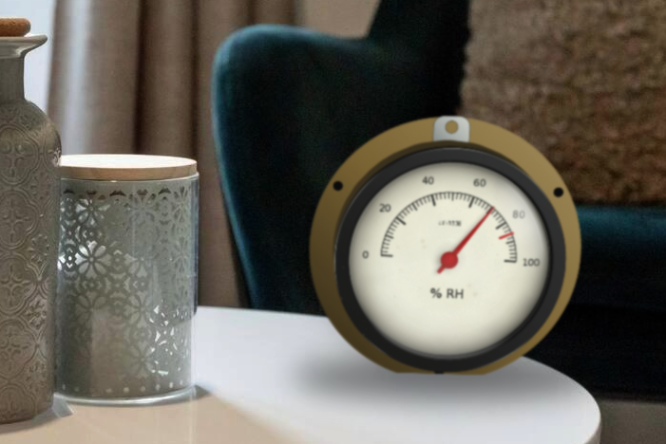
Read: 70%
